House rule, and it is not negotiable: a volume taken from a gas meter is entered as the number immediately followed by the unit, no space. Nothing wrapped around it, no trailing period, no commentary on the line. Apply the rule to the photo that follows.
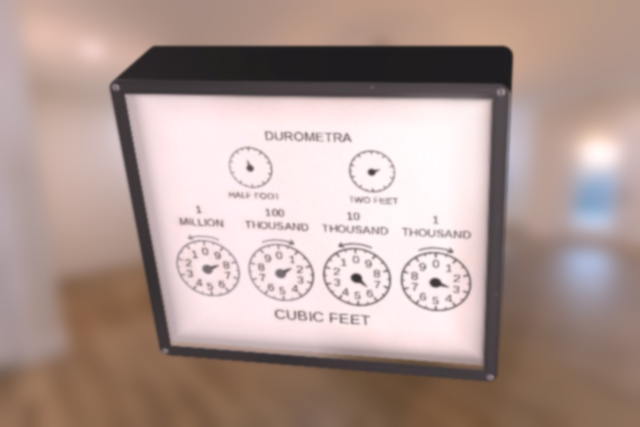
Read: 816300ft³
